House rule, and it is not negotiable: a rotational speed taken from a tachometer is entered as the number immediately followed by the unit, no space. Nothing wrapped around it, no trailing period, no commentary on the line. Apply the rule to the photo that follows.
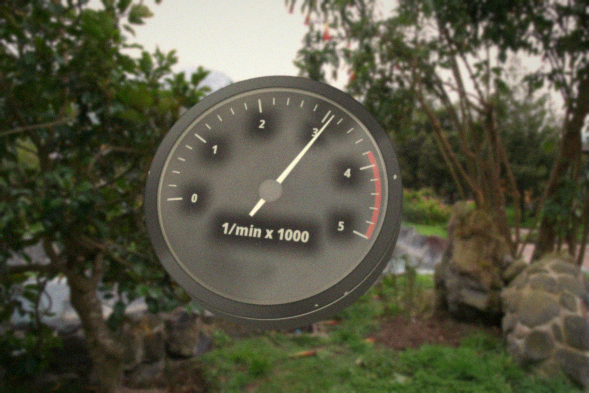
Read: 3100rpm
